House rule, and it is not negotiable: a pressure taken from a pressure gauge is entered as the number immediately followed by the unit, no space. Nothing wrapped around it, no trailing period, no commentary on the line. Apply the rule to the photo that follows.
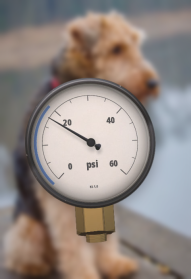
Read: 17.5psi
